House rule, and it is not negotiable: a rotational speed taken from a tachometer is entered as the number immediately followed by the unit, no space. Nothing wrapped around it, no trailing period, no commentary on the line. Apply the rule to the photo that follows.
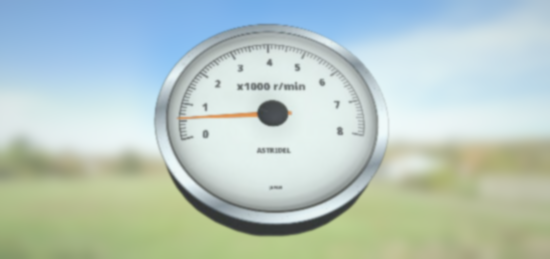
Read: 500rpm
